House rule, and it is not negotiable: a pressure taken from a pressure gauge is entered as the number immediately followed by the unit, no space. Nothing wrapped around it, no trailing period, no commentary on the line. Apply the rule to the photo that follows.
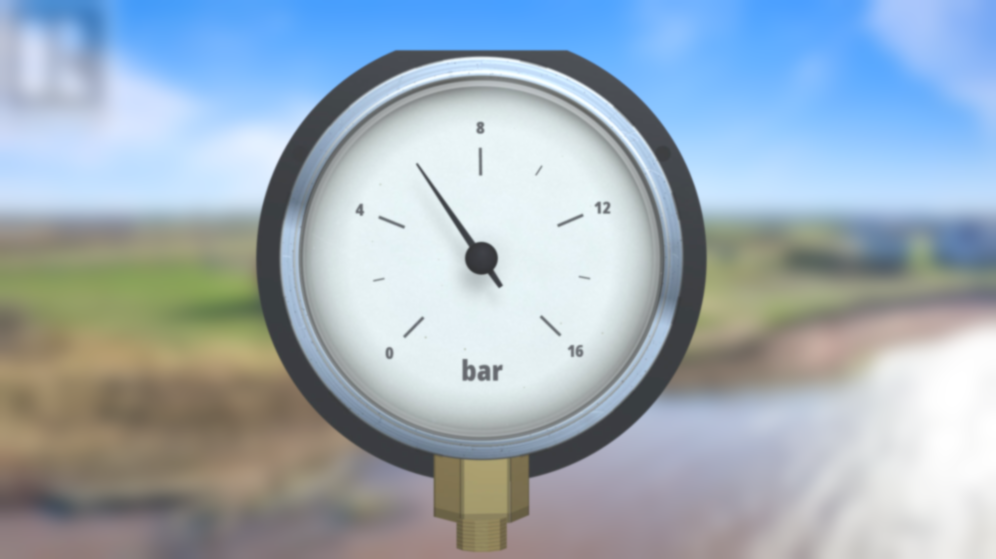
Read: 6bar
